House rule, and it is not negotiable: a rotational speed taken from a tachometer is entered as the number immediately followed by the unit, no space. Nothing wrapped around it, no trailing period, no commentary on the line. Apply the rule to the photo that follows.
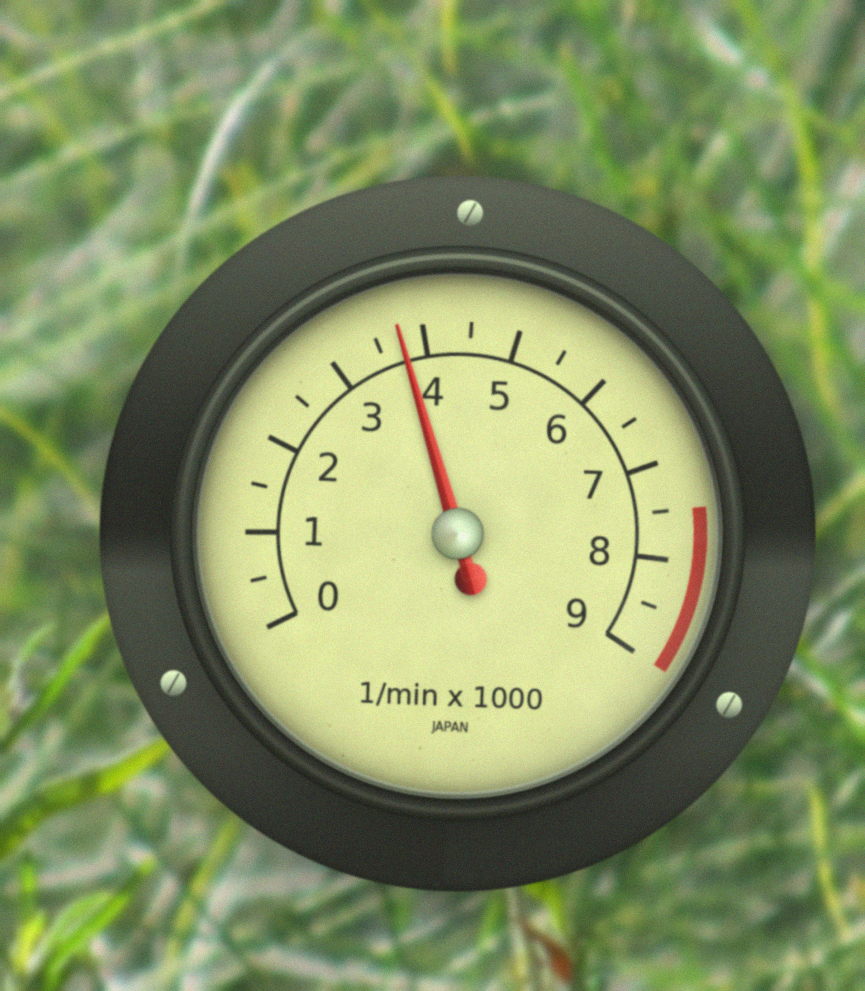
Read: 3750rpm
